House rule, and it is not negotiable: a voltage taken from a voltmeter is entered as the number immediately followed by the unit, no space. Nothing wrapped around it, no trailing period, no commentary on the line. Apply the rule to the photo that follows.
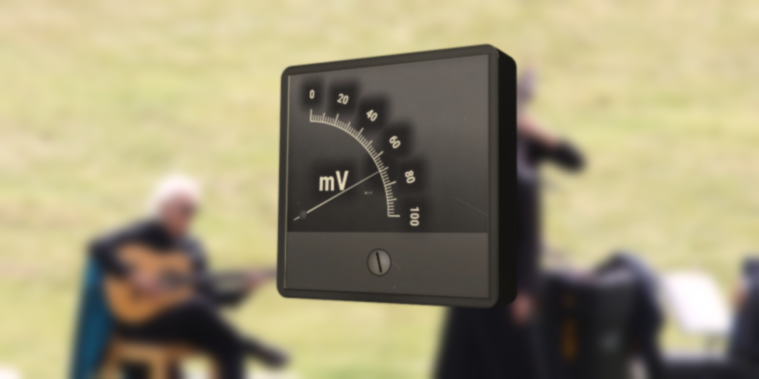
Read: 70mV
